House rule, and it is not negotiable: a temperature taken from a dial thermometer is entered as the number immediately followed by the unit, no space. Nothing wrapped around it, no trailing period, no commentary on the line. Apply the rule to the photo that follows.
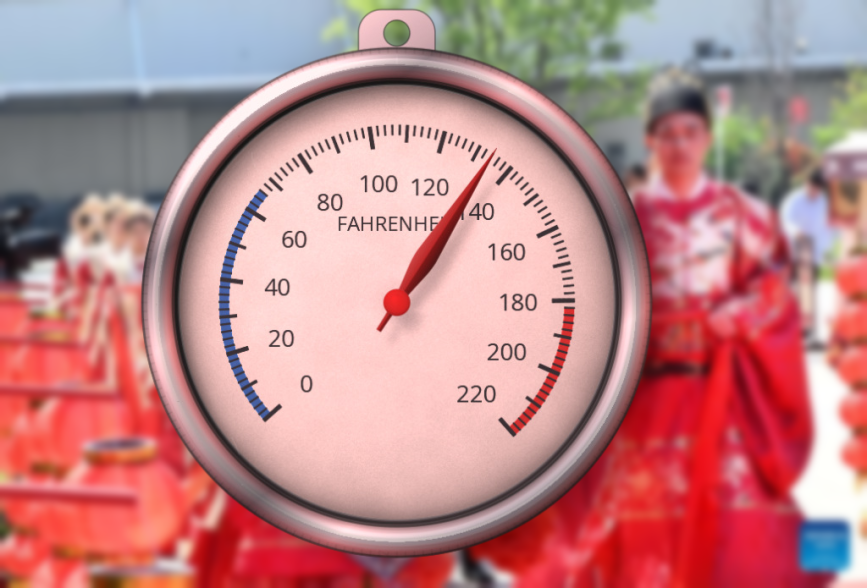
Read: 134°F
